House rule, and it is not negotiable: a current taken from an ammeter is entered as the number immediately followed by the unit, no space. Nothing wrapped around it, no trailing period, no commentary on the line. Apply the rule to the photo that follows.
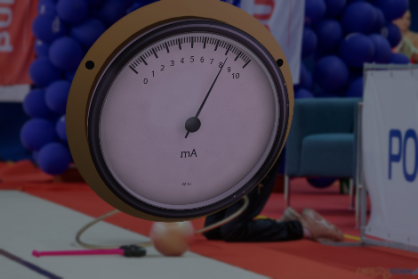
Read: 8mA
